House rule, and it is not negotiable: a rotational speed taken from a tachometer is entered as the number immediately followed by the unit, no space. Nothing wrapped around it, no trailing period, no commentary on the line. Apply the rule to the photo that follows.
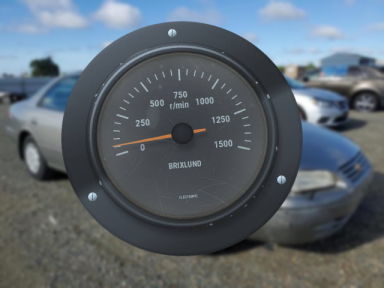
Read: 50rpm
